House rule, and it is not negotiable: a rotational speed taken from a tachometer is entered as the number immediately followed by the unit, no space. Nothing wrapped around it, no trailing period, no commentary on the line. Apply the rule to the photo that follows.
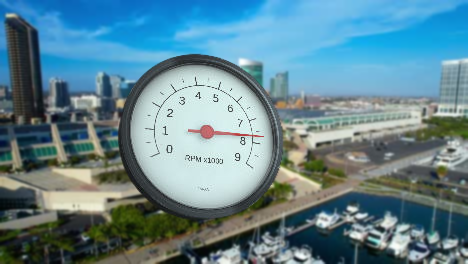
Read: 7750rpm
